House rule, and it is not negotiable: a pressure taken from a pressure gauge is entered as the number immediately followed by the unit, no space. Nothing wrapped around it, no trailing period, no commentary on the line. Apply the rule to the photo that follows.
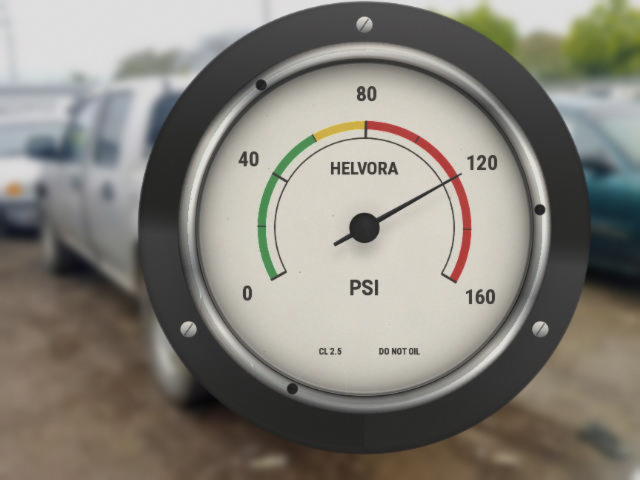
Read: 120psi
